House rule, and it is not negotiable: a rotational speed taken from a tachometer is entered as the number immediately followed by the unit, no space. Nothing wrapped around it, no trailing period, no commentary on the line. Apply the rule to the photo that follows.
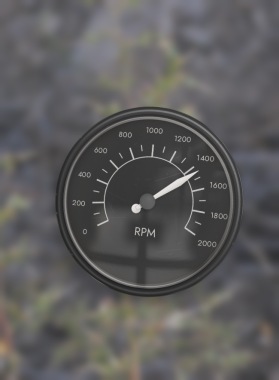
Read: 1450rpm
